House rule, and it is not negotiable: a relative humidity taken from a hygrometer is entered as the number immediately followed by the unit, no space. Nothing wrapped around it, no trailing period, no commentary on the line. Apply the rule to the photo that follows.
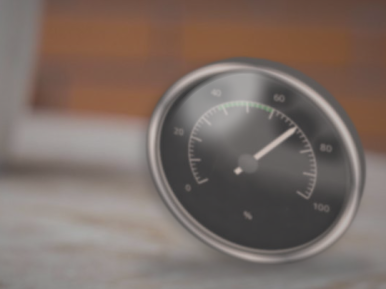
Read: 70%
